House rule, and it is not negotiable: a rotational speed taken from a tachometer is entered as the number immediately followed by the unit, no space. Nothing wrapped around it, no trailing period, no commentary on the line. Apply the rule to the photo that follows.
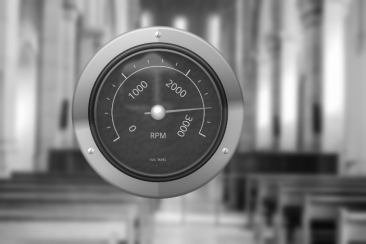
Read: 2600rpm
